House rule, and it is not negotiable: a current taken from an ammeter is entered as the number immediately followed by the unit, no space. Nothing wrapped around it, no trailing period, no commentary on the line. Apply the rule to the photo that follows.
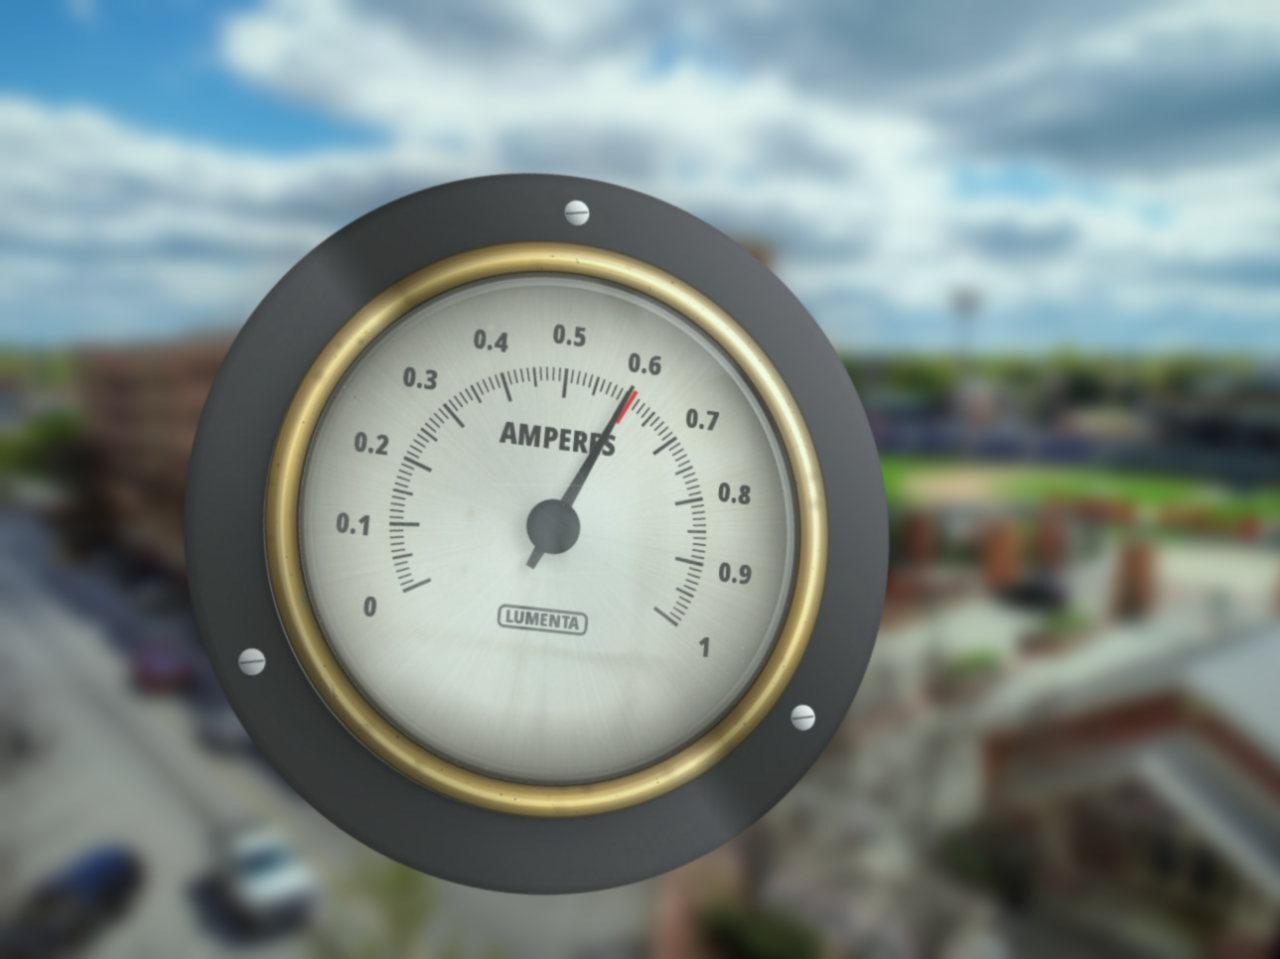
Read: 0.6A
